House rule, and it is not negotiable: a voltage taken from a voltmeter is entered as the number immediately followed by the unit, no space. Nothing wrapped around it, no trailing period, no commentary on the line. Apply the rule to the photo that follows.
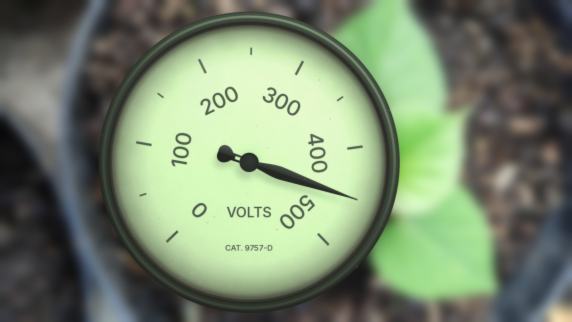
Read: 450V
